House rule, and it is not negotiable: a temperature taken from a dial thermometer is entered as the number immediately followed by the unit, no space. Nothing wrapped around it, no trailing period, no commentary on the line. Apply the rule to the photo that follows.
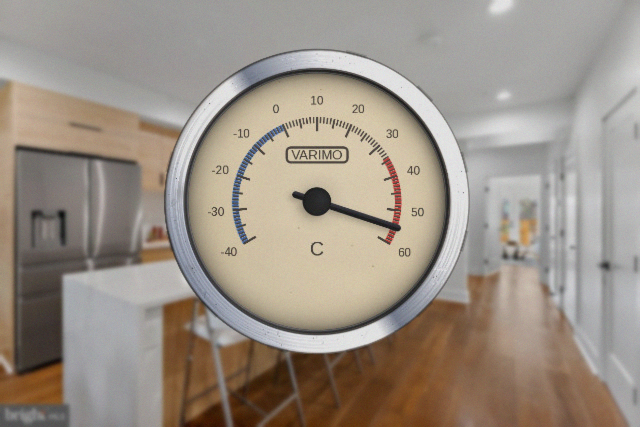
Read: 55°C
